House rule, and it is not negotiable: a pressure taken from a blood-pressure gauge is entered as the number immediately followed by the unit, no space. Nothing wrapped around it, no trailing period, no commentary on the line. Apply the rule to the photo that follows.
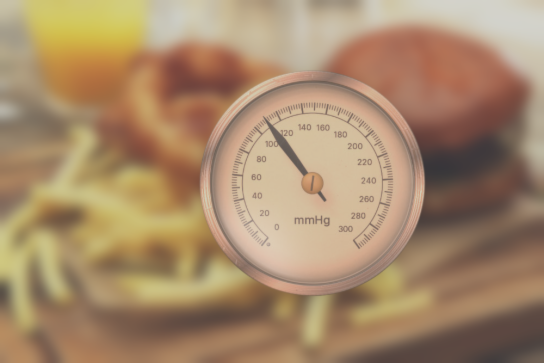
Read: 110mmHg
